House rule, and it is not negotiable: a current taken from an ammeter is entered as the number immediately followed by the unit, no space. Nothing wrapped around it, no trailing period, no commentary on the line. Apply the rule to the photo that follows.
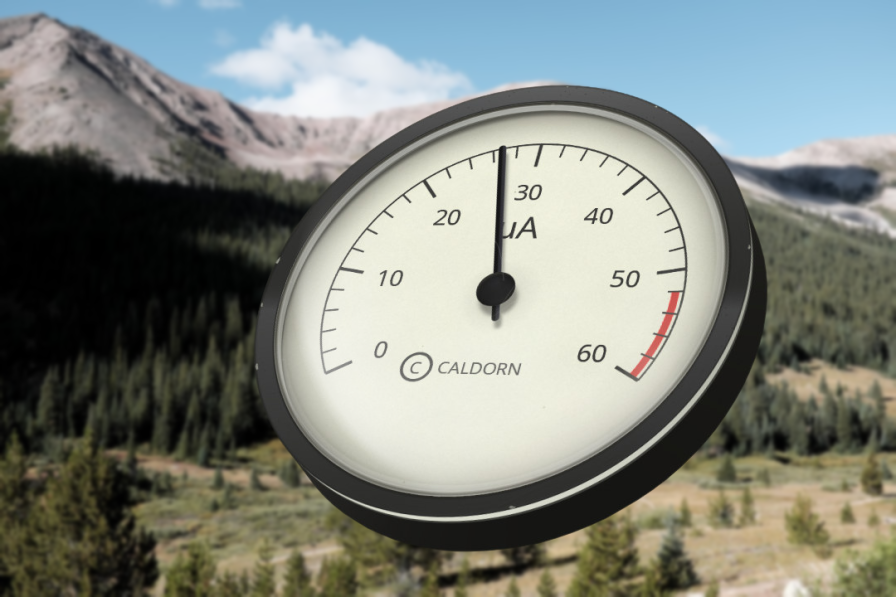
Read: 27µA
